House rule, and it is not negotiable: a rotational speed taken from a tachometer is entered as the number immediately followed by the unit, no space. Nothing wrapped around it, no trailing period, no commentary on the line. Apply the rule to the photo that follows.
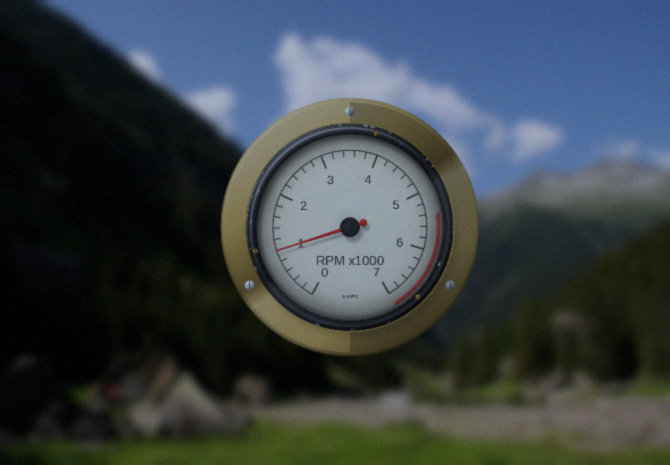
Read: 1000rpm
